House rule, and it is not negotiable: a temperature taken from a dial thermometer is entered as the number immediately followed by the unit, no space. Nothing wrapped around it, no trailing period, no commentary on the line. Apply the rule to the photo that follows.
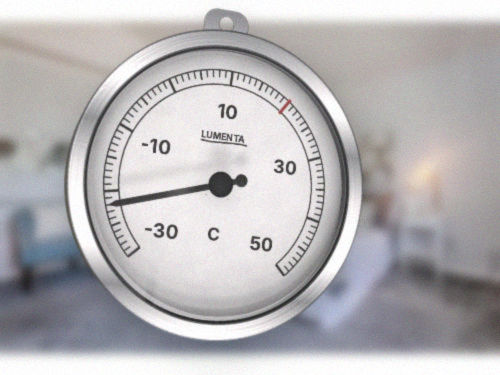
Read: -22°C
